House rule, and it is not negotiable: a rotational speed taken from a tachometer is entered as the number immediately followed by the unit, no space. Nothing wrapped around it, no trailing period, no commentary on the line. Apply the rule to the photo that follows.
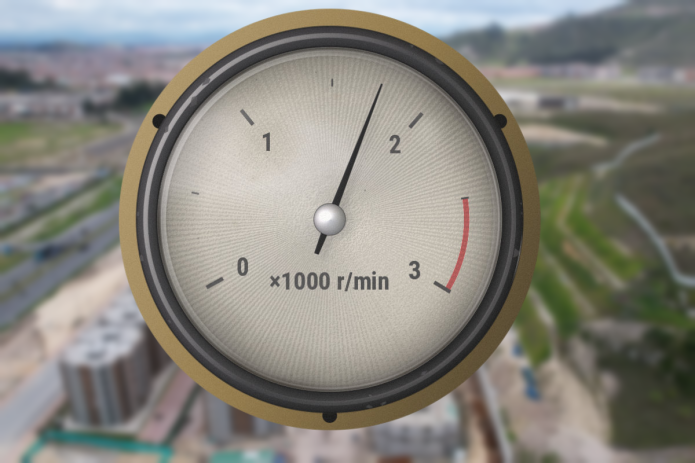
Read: 1750rpm
